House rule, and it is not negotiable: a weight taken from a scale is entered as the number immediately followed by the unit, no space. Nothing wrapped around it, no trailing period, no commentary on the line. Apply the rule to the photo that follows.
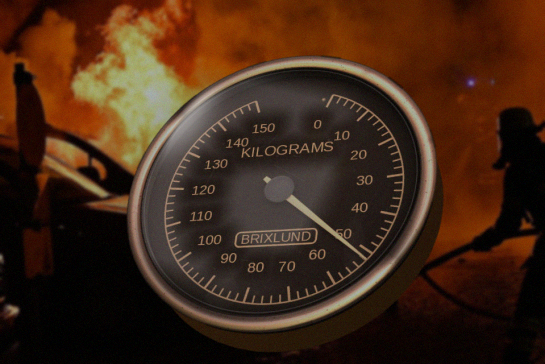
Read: 52kg
